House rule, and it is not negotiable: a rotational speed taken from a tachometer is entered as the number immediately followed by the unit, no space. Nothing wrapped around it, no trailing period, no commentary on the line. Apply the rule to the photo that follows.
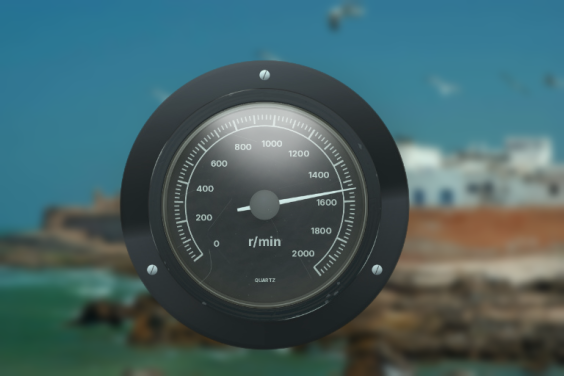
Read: 1540rpm
